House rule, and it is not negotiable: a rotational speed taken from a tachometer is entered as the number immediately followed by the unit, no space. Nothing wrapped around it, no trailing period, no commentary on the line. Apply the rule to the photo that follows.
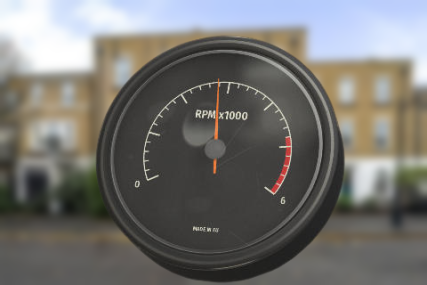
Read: 2800rpm
